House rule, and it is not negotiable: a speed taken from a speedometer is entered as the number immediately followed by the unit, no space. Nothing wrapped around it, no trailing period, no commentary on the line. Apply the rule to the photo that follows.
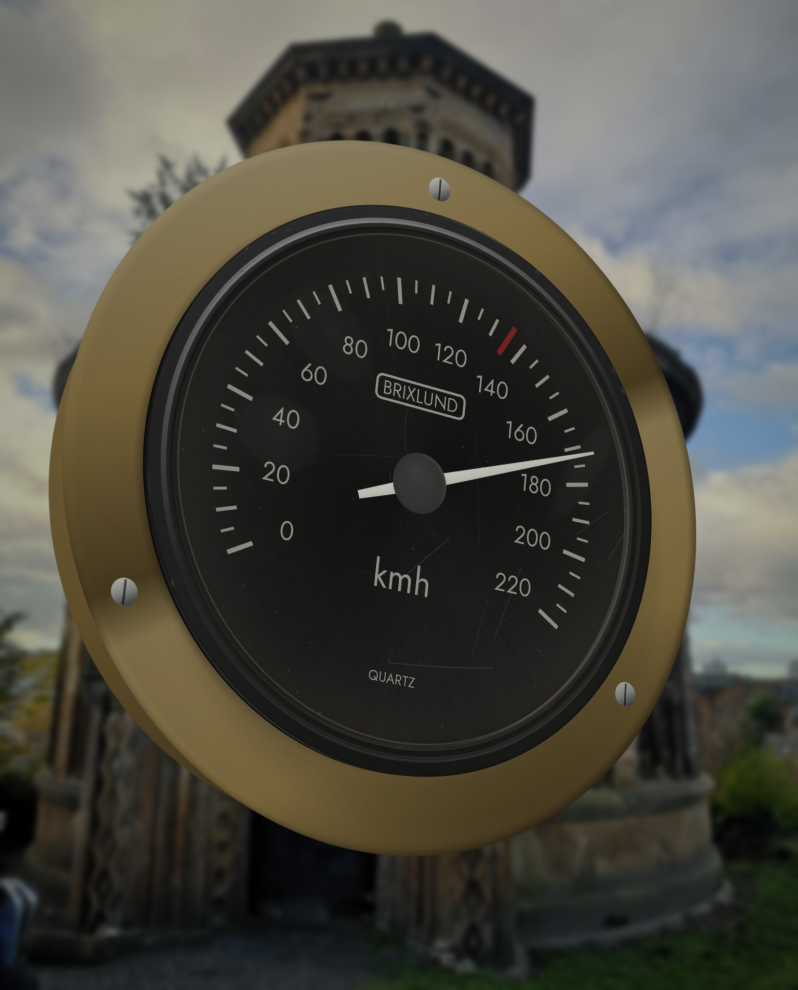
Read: 172.5km/h
